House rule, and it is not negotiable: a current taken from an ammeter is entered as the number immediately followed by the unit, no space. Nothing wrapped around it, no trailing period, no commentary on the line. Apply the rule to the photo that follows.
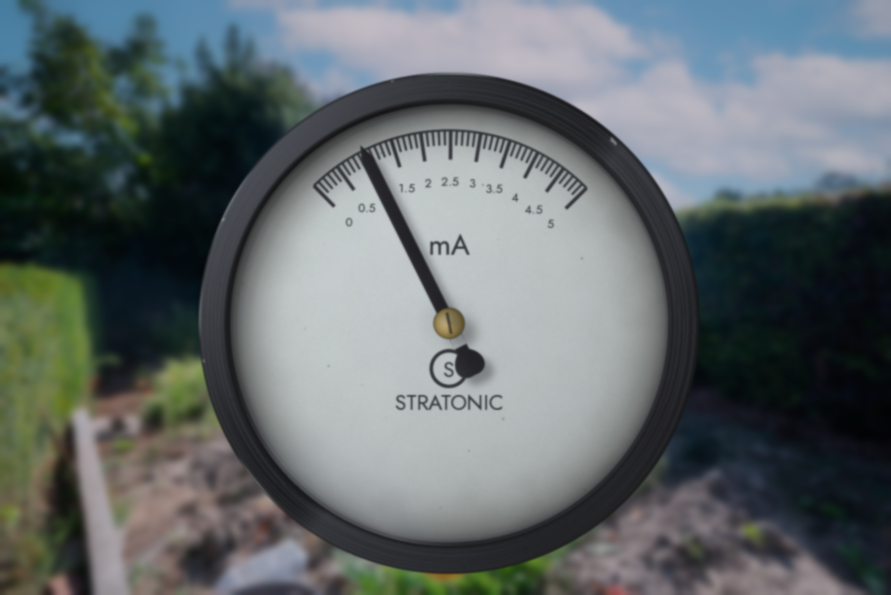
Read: 1mA
